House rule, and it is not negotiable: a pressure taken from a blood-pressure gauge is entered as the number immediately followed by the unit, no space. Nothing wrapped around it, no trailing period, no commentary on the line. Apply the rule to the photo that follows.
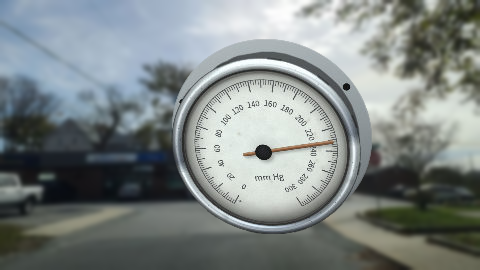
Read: 230mmHg
